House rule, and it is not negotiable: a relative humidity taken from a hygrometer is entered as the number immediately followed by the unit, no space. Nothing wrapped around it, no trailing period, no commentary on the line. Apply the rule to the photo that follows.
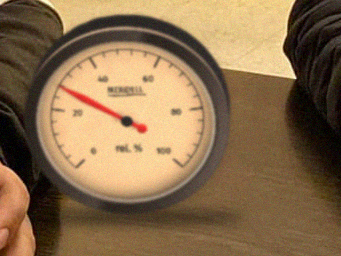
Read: 28%
